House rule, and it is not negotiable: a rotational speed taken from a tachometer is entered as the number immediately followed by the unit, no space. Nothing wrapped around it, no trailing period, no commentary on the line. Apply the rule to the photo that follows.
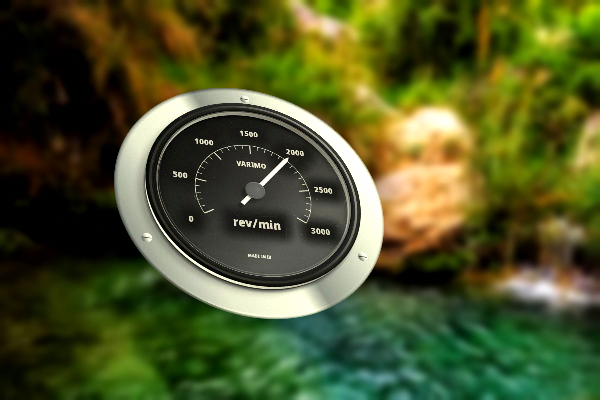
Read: 2000rpm
